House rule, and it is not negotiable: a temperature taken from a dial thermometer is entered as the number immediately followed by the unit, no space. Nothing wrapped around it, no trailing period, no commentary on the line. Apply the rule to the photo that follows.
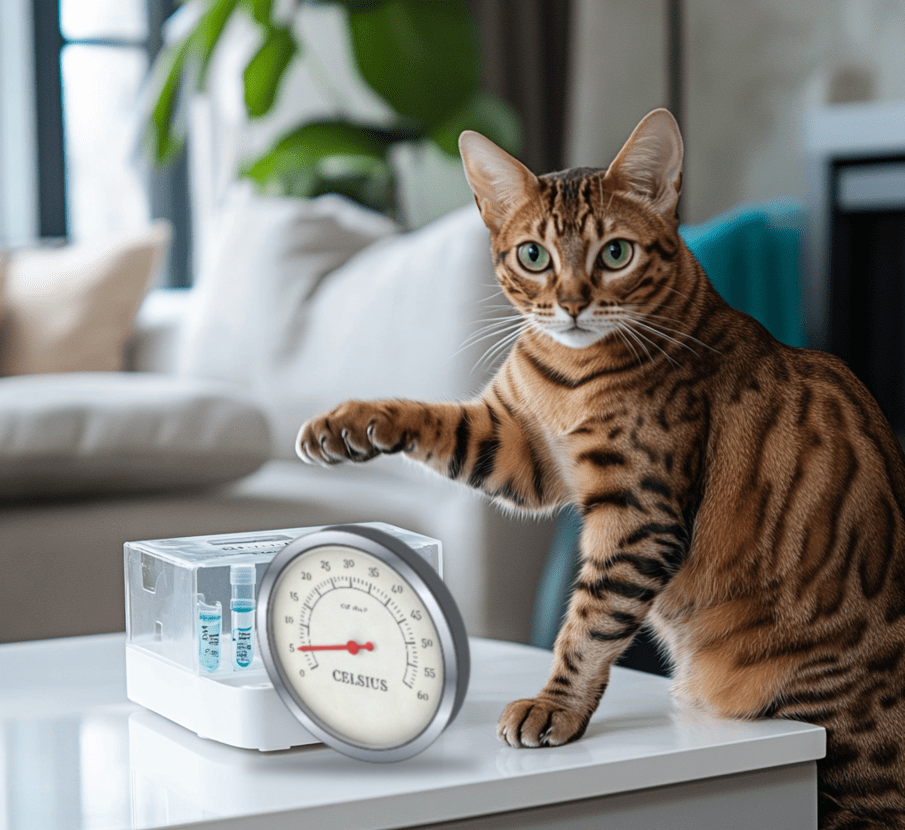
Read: 5°C
